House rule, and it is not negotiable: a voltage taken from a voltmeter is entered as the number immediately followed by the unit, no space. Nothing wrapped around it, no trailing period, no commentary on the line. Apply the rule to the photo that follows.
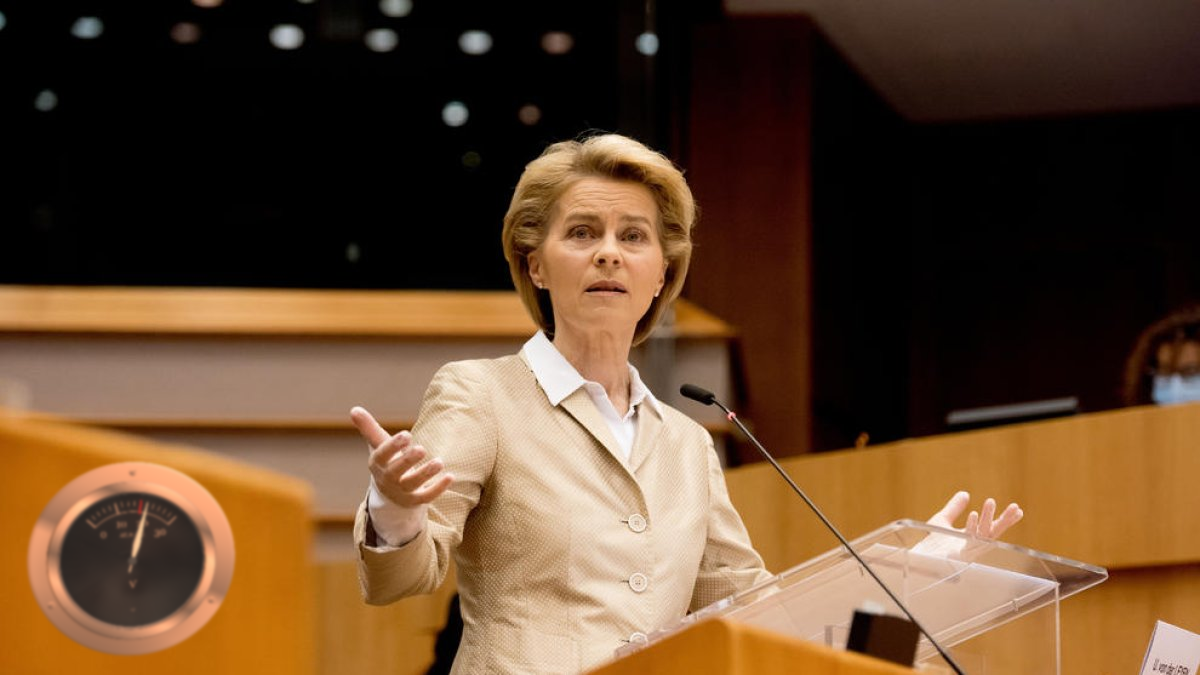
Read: 20V
